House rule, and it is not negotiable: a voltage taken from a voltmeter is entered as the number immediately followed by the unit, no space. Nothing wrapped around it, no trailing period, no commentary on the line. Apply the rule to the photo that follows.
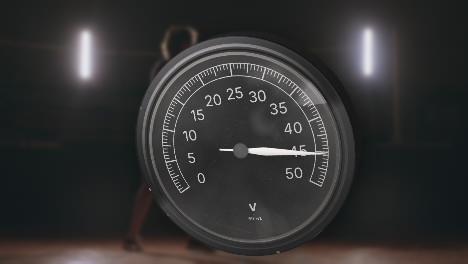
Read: 45V
